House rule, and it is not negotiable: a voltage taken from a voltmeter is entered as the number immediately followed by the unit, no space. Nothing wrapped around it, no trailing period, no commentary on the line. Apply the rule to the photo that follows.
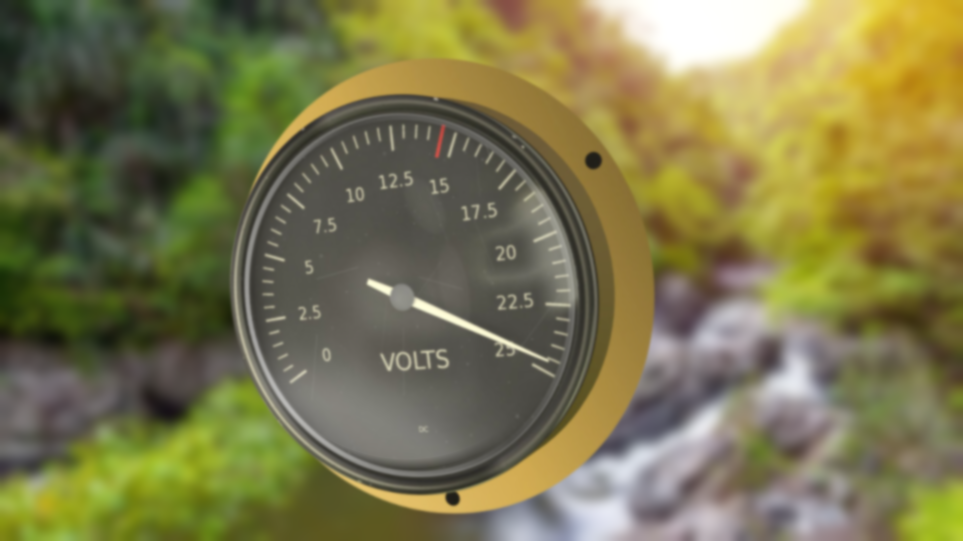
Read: 24.5V
